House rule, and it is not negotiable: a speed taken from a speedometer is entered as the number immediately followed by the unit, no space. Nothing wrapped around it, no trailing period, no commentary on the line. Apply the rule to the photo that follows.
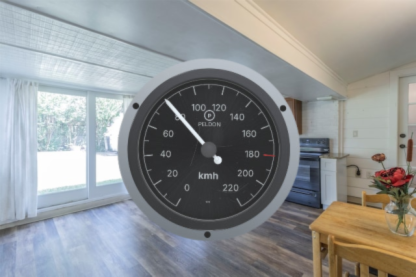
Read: 80km/h
